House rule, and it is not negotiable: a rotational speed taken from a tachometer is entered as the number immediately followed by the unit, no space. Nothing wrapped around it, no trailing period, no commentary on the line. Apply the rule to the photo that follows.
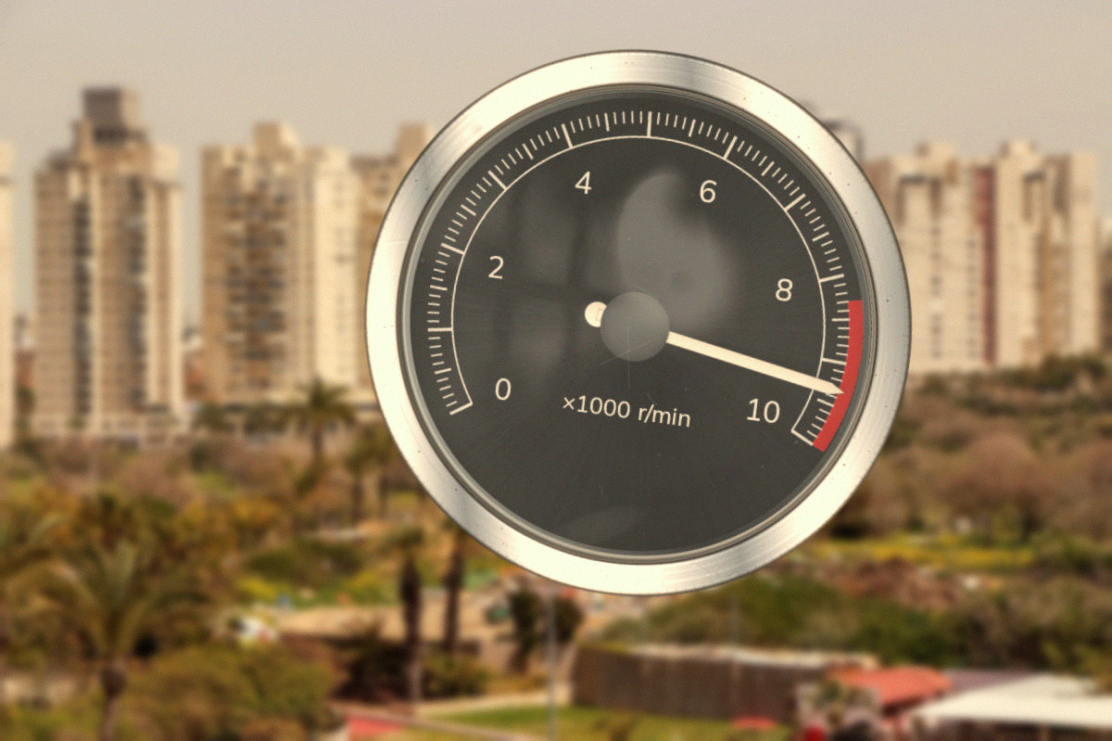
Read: 9300rpm
